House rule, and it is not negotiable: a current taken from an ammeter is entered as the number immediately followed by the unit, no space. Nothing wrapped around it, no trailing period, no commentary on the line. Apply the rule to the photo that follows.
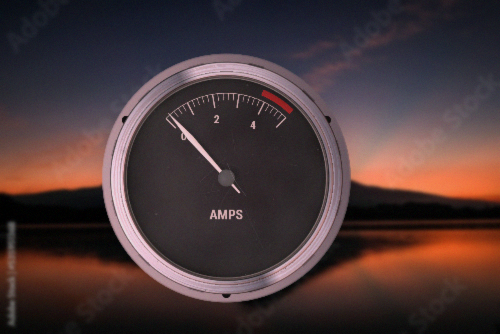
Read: 0.2A
